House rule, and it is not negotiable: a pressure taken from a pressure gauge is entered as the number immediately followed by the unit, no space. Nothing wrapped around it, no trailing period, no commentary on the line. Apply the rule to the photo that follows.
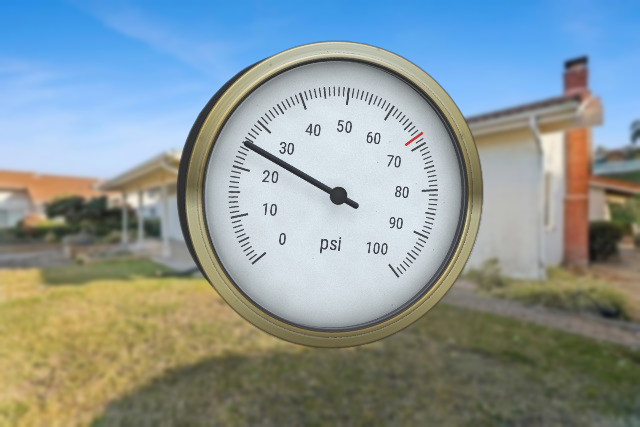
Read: 25psi
